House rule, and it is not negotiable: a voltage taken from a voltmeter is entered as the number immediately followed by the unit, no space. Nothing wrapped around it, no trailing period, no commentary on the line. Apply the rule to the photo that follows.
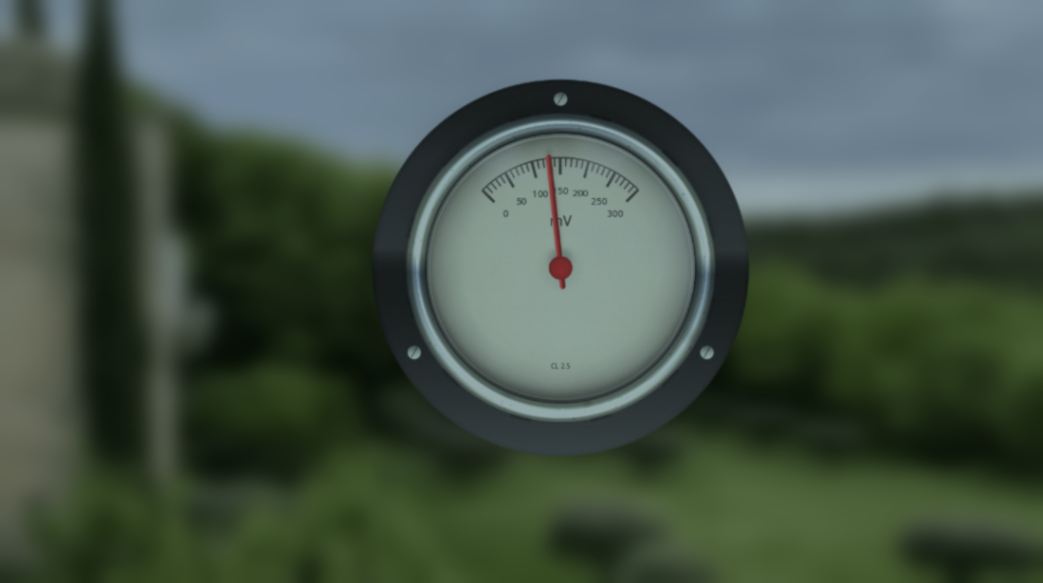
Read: 130mV
